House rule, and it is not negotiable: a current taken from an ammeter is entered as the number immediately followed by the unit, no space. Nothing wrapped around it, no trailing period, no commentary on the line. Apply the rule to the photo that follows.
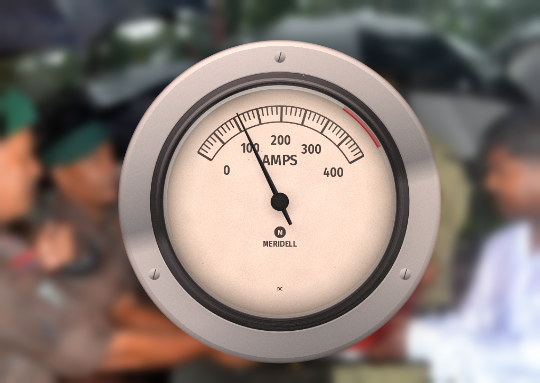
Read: 110A
